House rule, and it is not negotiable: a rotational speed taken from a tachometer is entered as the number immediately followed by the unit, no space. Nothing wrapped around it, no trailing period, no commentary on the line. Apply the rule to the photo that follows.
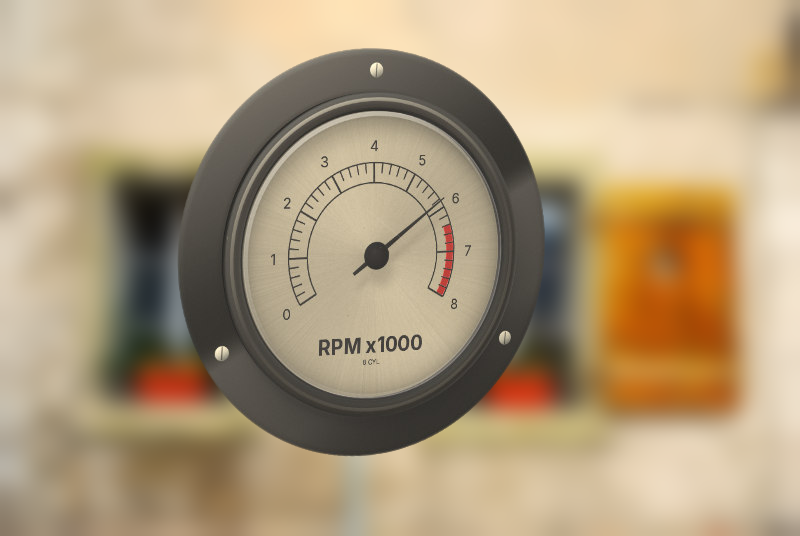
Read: 5800rpm
